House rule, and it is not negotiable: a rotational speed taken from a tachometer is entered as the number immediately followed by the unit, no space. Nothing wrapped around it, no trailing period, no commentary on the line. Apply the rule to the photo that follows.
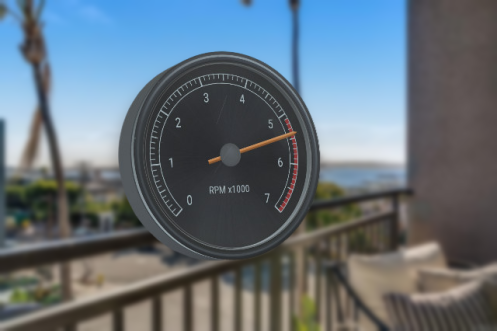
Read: 5400rpm
